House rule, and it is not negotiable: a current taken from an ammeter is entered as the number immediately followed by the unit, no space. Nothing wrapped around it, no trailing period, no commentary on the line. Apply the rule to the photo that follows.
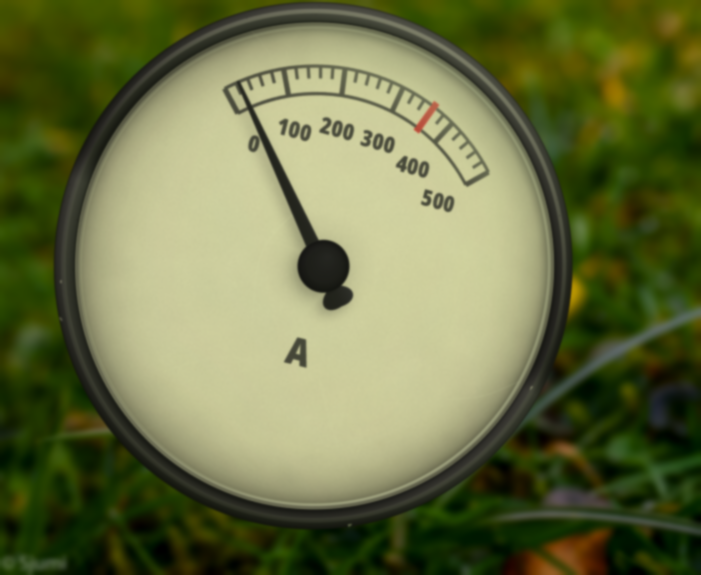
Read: 20A
